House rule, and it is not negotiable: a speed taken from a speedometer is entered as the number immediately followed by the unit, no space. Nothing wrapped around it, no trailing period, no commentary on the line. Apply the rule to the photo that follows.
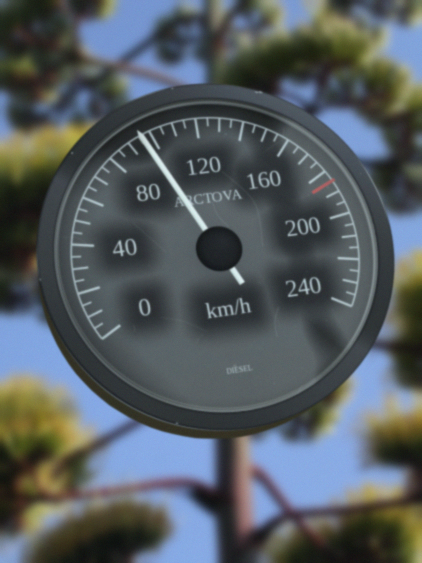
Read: 95km/h
